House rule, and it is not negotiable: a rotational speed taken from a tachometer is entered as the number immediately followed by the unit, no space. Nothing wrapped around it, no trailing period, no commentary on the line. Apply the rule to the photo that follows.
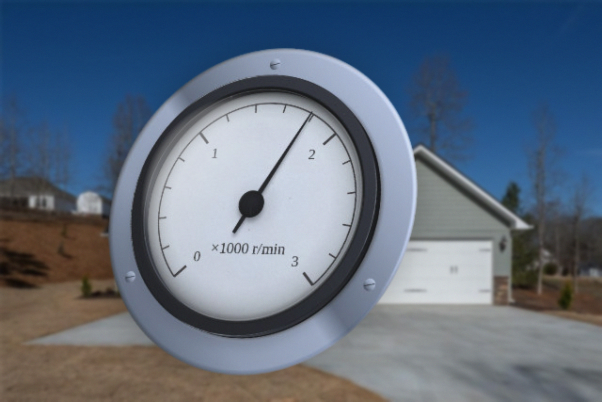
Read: 1800rpm
